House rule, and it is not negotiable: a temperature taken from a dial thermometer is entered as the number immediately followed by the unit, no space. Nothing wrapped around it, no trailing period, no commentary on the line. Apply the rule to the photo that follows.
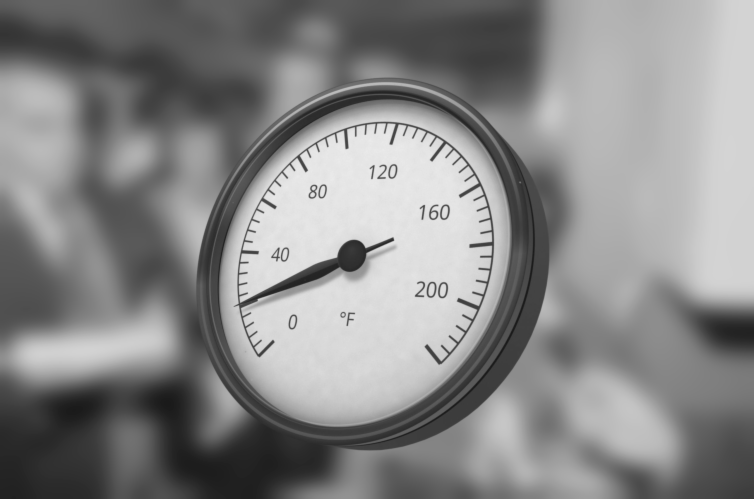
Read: 20°F
